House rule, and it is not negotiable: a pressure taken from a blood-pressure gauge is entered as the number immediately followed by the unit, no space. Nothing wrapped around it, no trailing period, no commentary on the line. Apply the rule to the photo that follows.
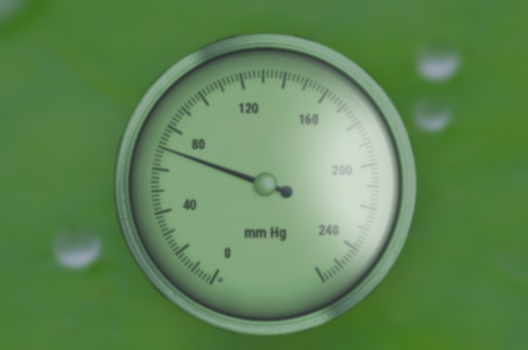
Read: 70mmHg
